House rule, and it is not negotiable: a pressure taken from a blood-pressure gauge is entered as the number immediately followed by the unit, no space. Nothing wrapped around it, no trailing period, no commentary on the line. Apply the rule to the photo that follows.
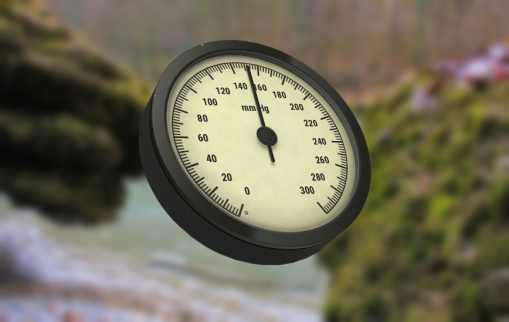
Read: 150mmHg
